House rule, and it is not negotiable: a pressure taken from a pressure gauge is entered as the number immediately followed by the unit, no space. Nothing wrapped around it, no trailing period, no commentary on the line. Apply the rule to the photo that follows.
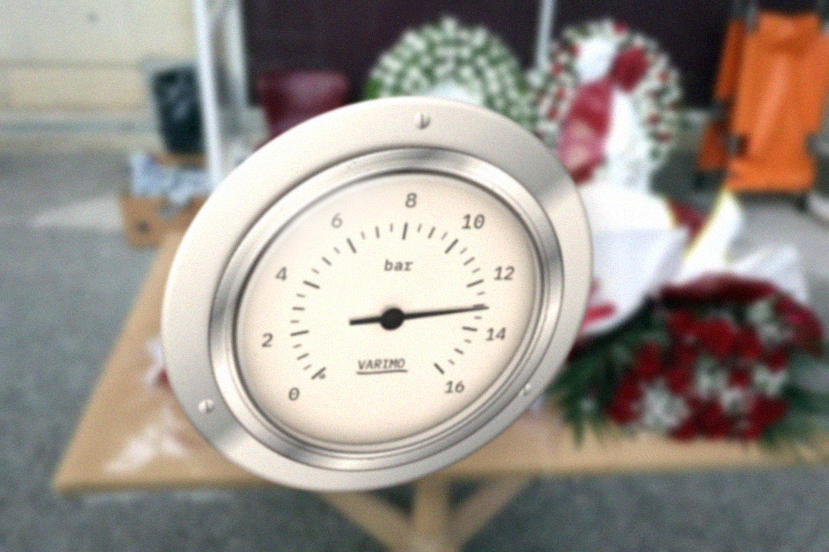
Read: 13bar
